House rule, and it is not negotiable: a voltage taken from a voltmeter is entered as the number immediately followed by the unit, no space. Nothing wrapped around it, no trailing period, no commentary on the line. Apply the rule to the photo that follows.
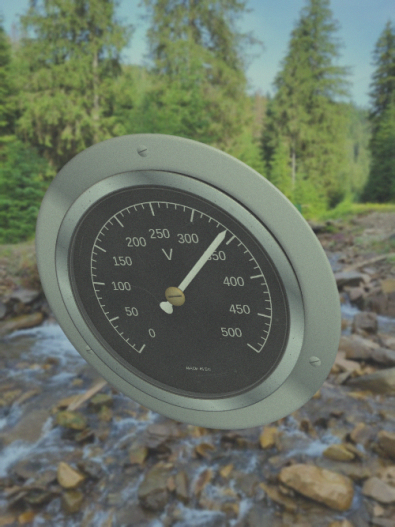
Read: 340V
